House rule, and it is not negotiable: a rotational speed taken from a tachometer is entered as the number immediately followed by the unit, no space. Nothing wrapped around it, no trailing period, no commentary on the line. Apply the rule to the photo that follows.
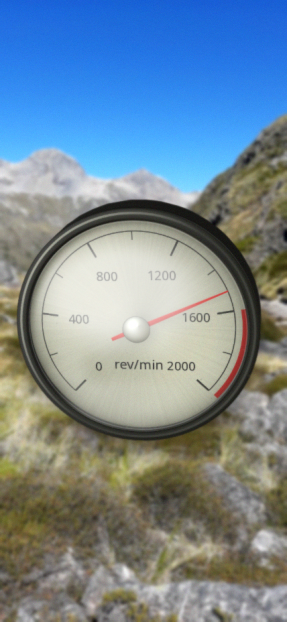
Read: 1500rpm
